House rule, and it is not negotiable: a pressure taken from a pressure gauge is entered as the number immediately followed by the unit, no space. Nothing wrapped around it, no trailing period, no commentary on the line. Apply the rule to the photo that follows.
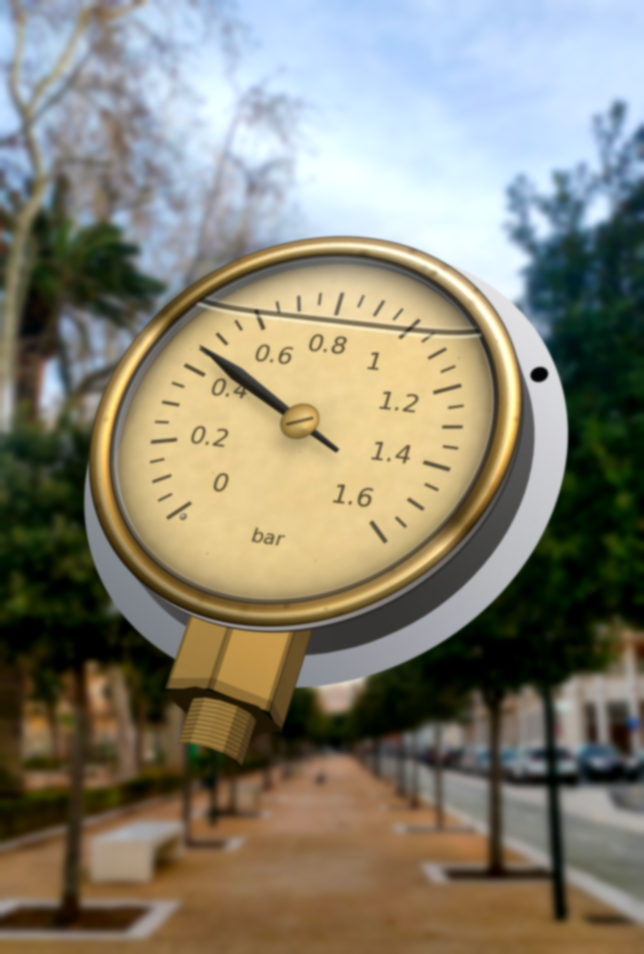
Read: 0.45bar
